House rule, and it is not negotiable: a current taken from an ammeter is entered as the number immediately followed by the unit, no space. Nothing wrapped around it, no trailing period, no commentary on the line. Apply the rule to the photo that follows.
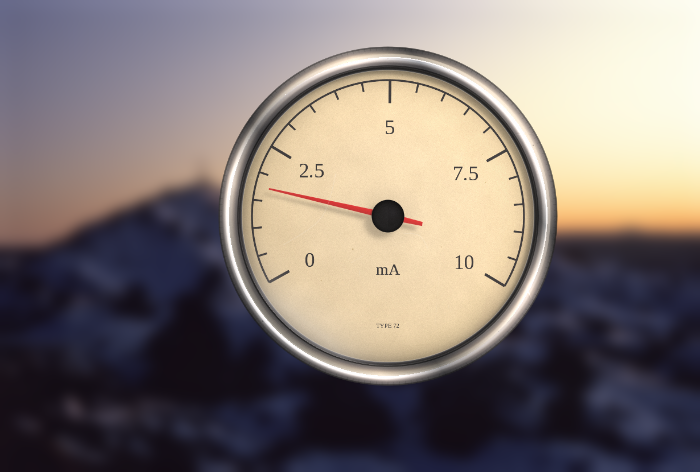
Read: 1.75mA
